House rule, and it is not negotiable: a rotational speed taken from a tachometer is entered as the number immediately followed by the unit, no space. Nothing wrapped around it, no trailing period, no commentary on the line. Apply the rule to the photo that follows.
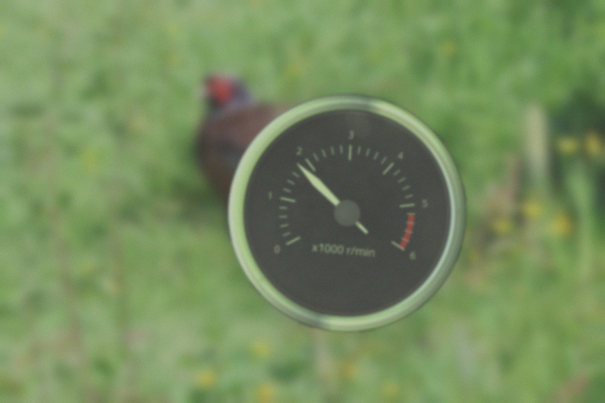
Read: 1800rpm
